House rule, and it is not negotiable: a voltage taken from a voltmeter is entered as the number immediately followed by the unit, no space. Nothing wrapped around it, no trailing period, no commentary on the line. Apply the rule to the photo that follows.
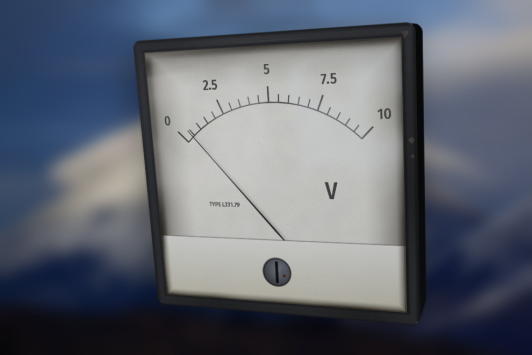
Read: 0.5V
